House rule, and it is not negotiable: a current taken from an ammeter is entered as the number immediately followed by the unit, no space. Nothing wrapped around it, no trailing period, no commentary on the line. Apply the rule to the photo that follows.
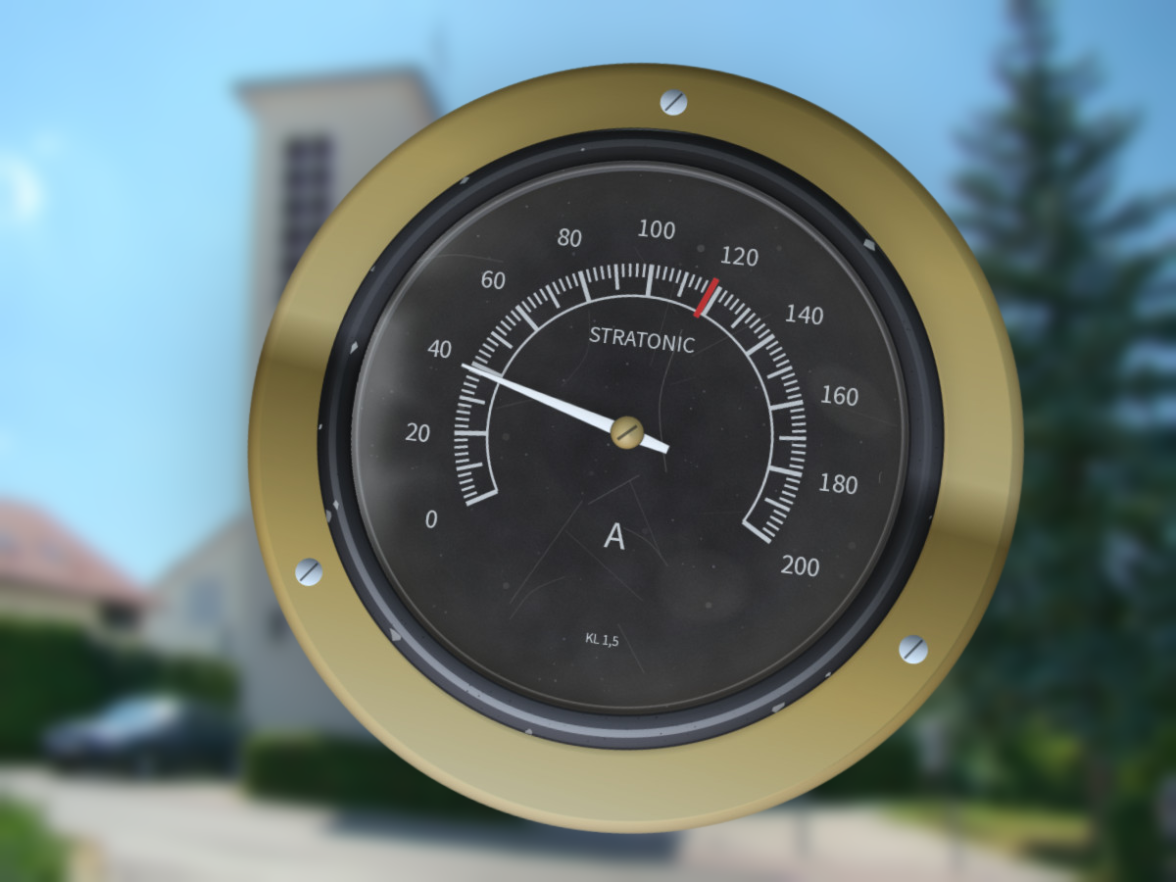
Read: 38A
